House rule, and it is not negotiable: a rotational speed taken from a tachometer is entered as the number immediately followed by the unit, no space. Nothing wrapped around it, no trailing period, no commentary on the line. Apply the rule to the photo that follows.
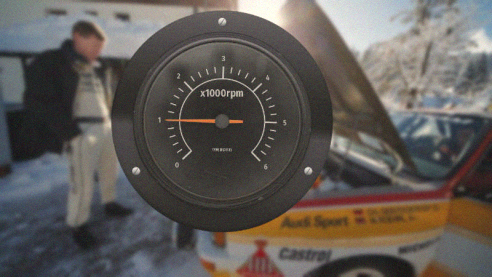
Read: 1000rpm
